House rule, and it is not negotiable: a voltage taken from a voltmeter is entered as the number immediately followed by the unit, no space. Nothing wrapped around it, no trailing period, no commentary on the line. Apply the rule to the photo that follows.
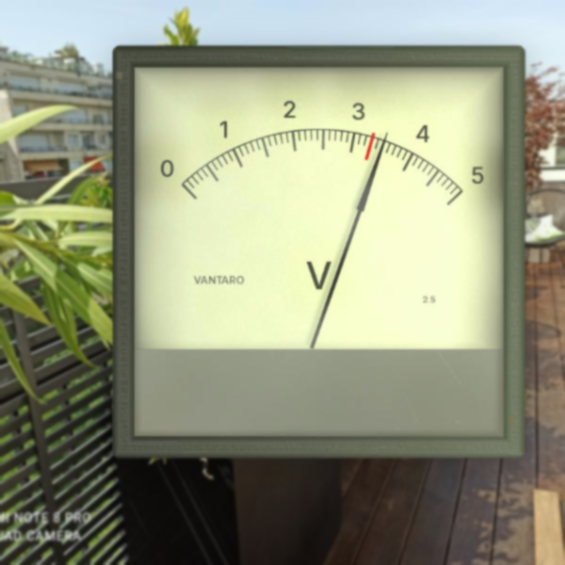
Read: 3.5V
